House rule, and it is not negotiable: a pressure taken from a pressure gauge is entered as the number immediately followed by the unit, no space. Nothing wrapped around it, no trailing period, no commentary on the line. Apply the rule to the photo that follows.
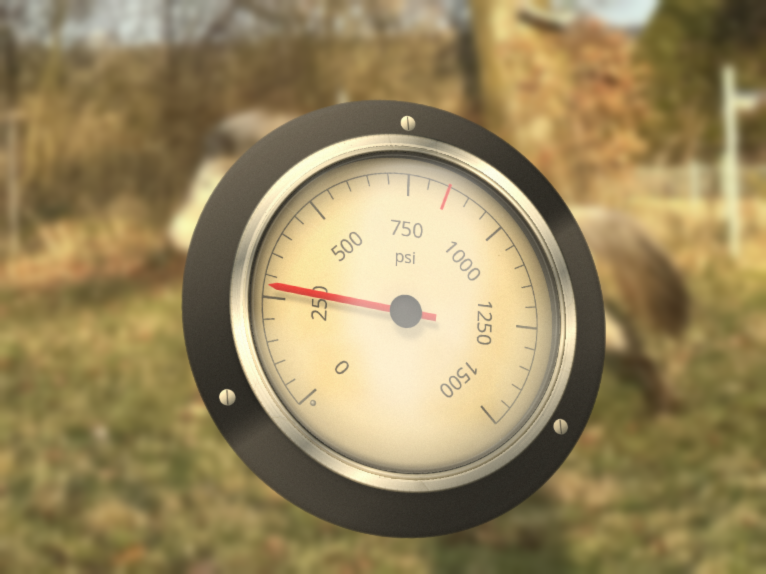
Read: 275psi
